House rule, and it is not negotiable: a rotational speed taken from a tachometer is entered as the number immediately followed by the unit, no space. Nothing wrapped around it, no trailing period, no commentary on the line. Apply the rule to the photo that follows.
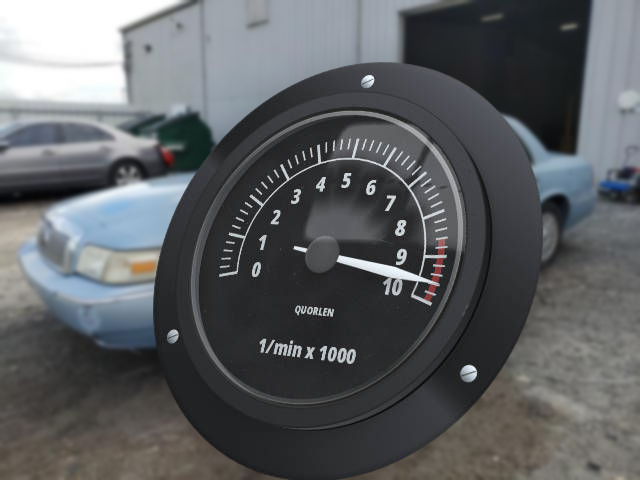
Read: 9600rpm
